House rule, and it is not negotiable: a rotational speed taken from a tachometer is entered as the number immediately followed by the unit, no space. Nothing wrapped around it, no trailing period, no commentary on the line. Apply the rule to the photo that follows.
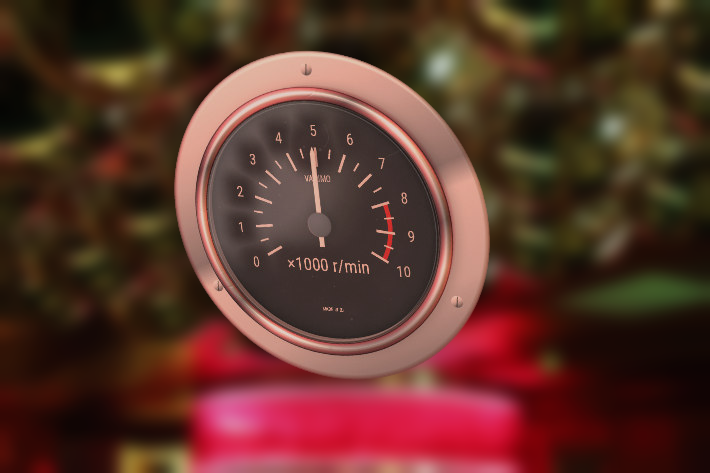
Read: 5000rpm
